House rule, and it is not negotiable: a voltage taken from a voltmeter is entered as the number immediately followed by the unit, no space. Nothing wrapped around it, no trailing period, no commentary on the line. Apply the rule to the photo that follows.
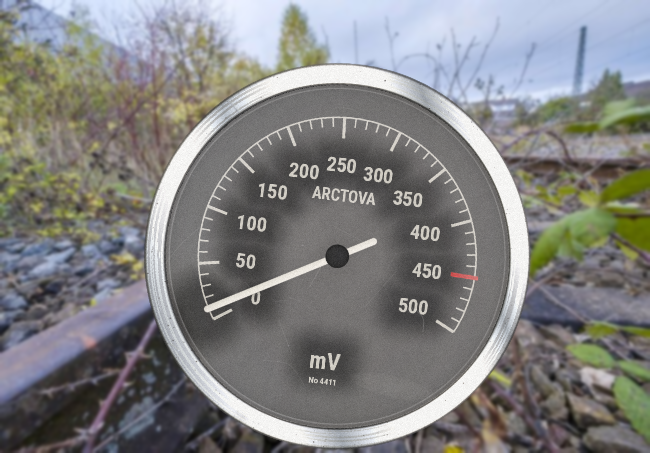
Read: 10mV
